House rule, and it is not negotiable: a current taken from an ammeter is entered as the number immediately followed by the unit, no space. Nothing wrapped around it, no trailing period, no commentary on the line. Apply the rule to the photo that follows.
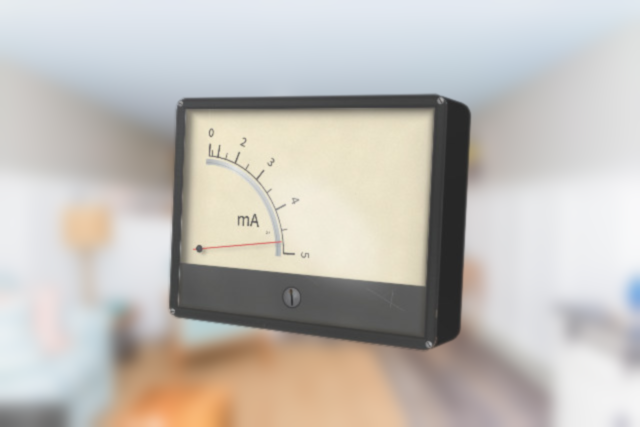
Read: 4.75mA
